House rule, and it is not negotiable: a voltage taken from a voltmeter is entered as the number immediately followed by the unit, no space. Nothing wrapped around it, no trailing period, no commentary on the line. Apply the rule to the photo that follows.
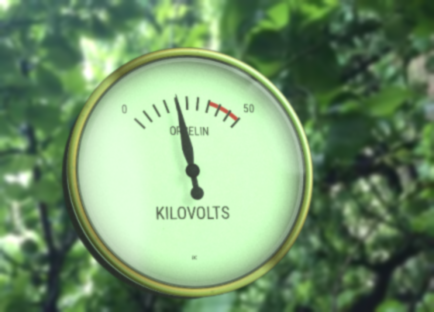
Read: 20kV
